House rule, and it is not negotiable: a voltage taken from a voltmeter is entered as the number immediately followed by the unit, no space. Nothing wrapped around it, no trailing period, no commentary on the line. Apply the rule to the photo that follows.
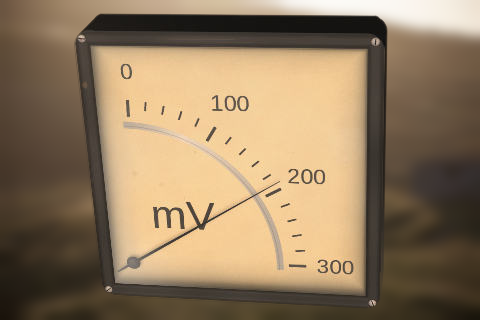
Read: 190mV
